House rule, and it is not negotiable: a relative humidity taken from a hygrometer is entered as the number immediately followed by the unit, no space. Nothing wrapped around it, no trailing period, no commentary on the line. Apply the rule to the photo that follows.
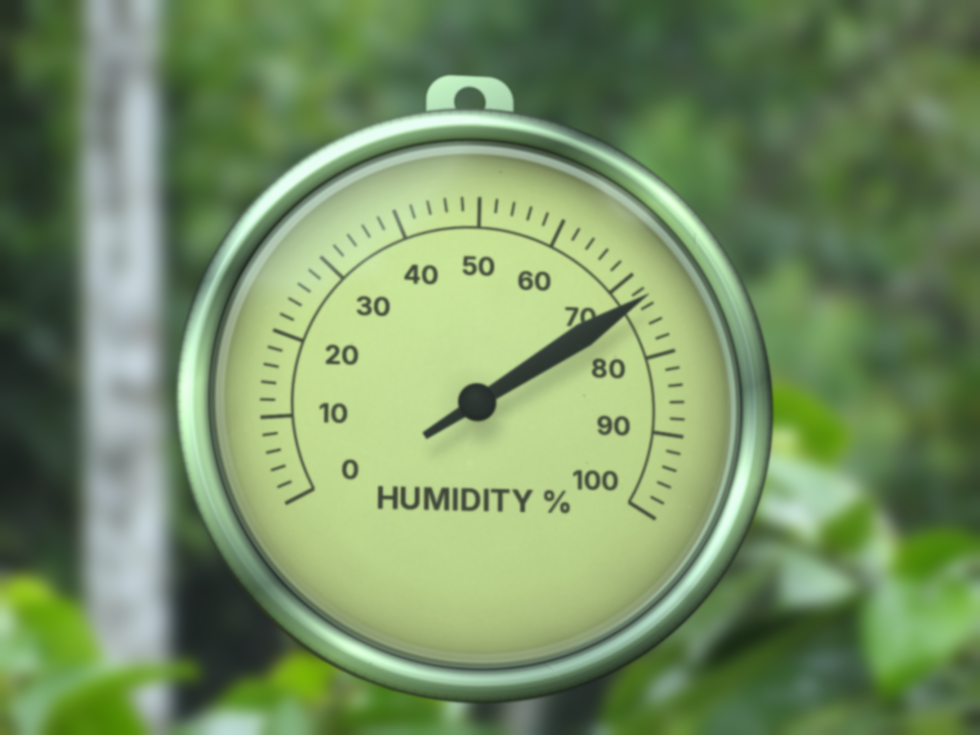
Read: 73%
